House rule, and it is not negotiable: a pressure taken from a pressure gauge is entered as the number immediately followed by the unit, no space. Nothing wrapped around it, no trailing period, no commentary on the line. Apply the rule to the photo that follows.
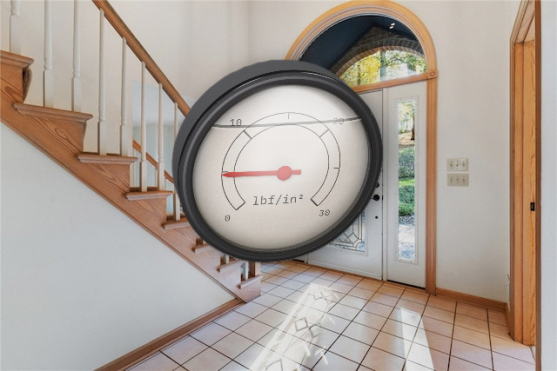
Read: 5psi
